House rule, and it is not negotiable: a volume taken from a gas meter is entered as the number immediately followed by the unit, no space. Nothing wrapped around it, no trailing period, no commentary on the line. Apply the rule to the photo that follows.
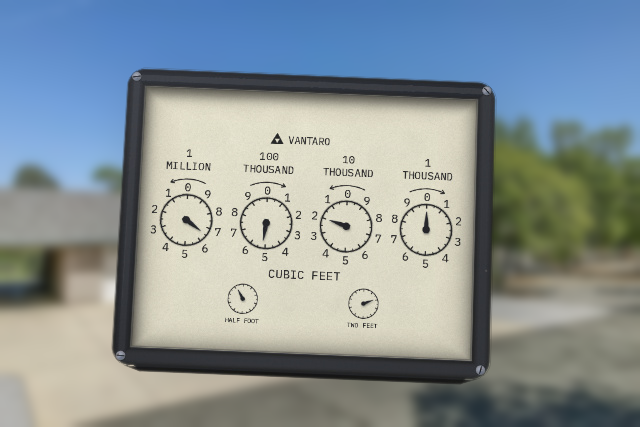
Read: 652000ft³
